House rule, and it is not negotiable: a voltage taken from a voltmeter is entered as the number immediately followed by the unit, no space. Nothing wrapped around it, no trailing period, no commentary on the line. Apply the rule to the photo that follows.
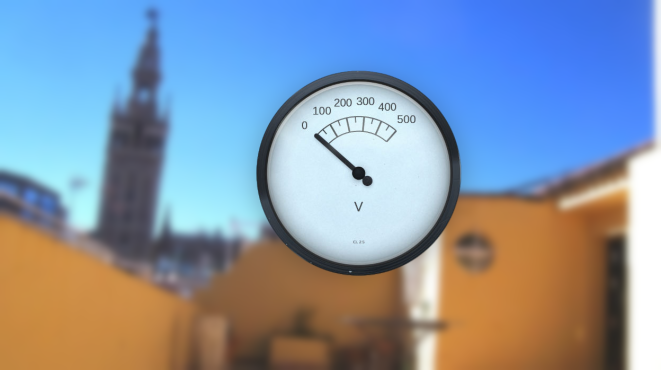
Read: 0V
